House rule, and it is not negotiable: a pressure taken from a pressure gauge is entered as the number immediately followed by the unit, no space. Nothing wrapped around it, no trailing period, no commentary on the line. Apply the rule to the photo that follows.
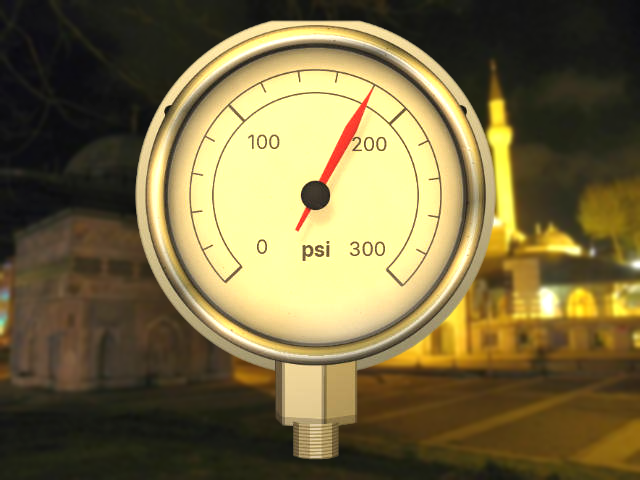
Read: 180psi
